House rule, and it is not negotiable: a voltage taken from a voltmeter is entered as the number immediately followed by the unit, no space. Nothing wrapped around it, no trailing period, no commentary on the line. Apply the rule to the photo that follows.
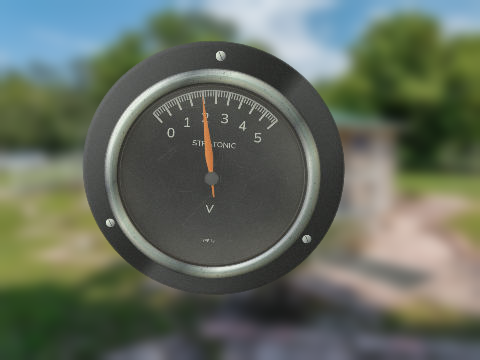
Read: 2V
